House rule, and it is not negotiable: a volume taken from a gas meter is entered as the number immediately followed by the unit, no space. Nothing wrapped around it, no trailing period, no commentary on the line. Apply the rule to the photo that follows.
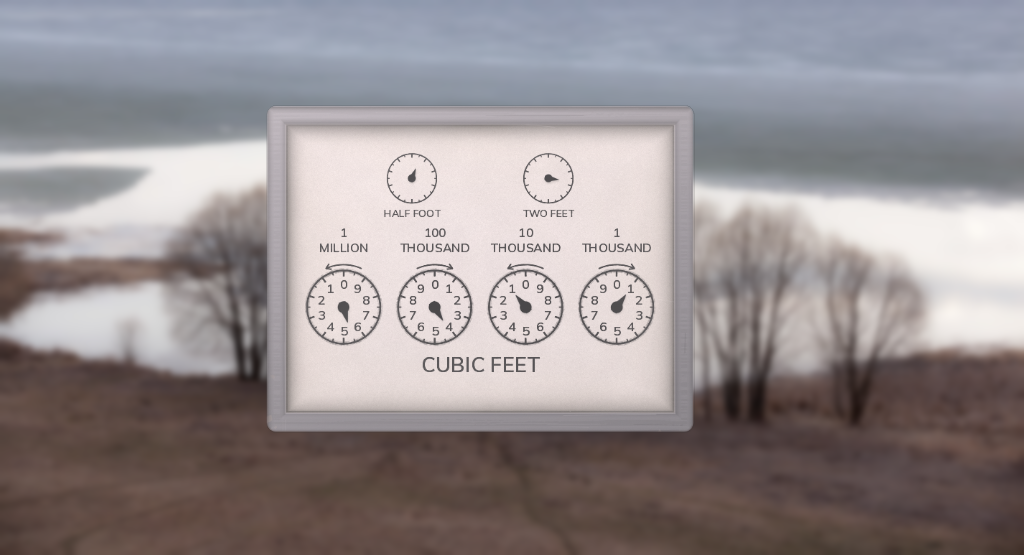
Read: 541100ft³
